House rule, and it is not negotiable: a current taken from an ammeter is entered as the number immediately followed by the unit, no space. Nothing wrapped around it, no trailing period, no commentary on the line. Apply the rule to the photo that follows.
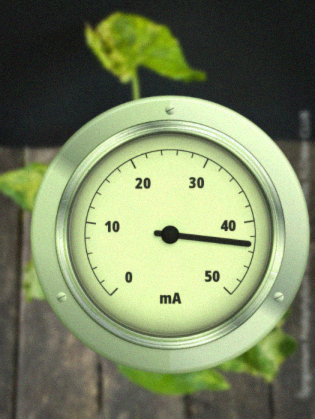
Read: 43mA
